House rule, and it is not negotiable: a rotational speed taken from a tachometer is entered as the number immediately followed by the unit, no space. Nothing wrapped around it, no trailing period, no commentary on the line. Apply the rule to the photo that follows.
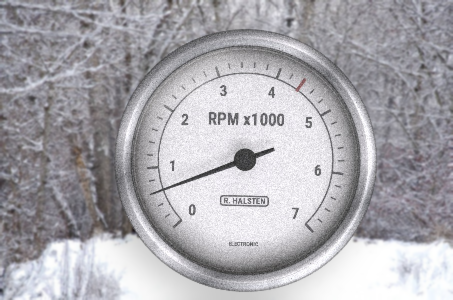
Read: 600rpm
